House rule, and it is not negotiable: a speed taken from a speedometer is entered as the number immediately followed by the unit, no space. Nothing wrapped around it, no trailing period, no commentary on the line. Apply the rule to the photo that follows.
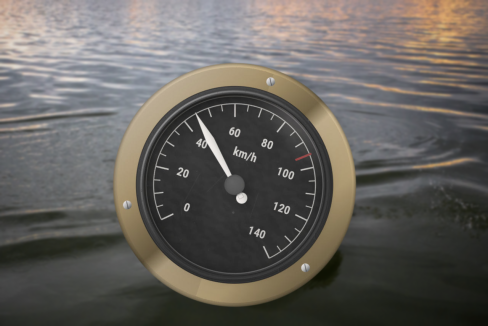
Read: 45km/h
